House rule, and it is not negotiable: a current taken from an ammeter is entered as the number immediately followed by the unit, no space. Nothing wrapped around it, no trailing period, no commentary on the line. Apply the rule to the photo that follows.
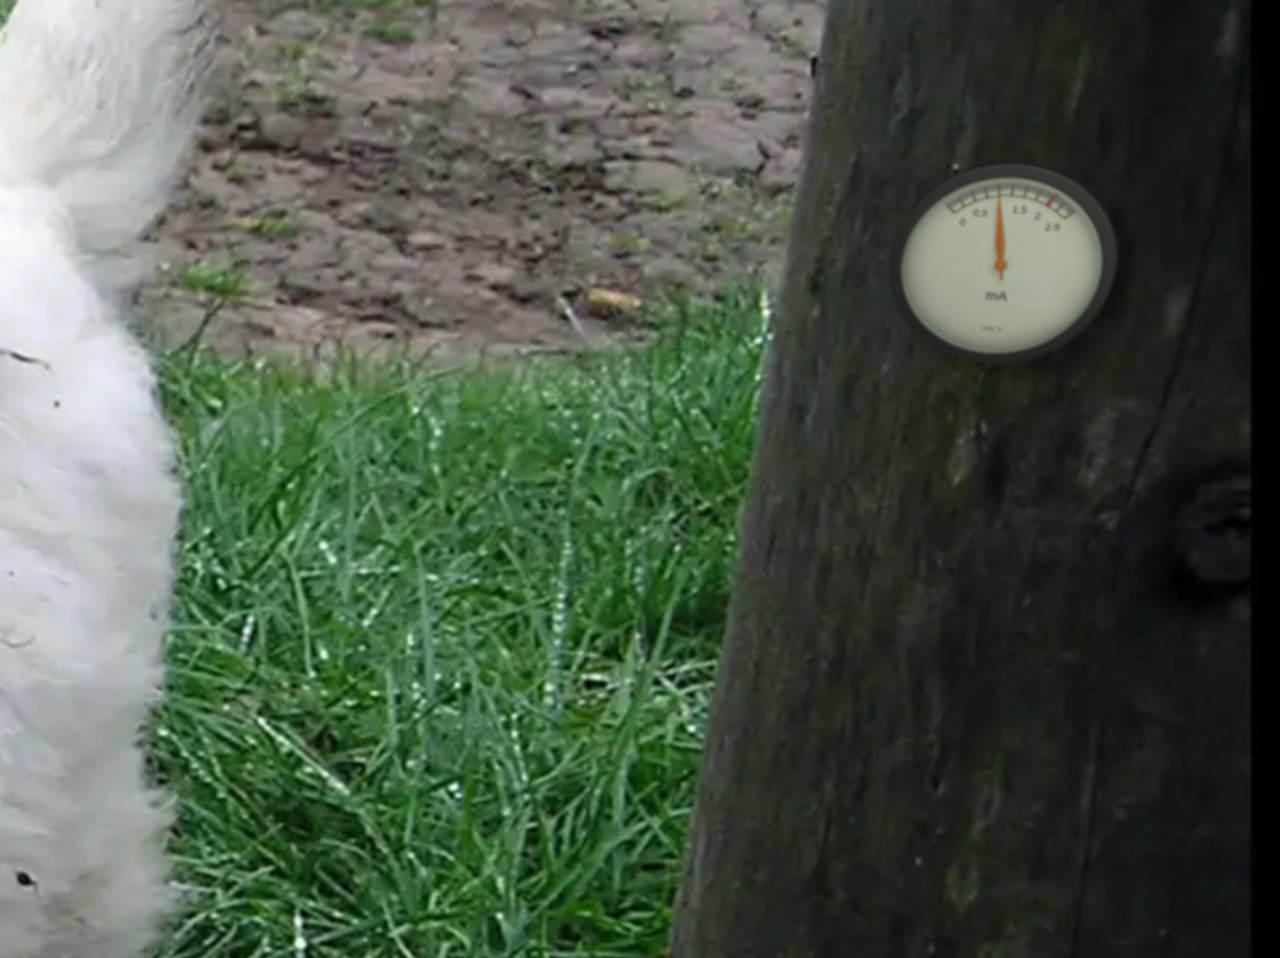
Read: 1mA
